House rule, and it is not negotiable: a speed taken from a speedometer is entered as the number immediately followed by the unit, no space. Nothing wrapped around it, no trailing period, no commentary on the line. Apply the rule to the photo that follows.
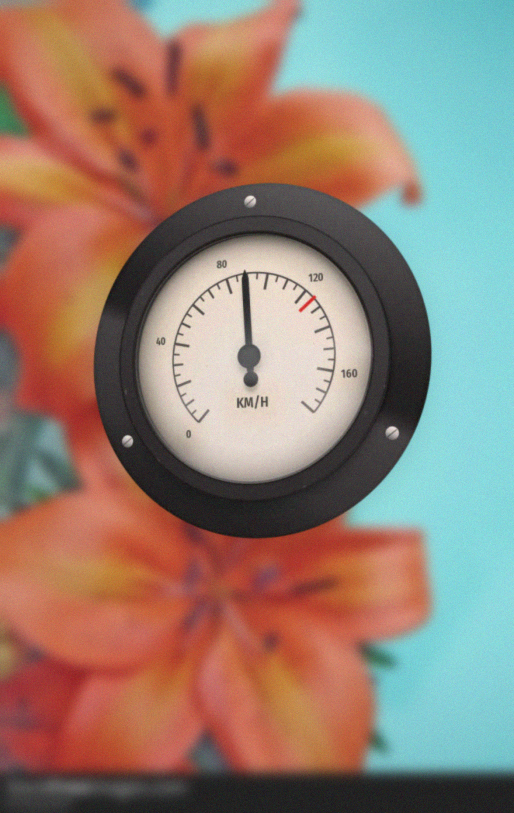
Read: 90km/h
